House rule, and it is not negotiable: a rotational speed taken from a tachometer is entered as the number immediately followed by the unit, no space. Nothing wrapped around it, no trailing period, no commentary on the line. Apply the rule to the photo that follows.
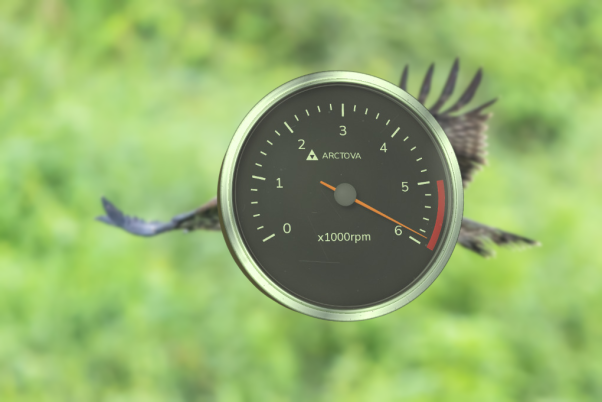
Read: 5900rpm
